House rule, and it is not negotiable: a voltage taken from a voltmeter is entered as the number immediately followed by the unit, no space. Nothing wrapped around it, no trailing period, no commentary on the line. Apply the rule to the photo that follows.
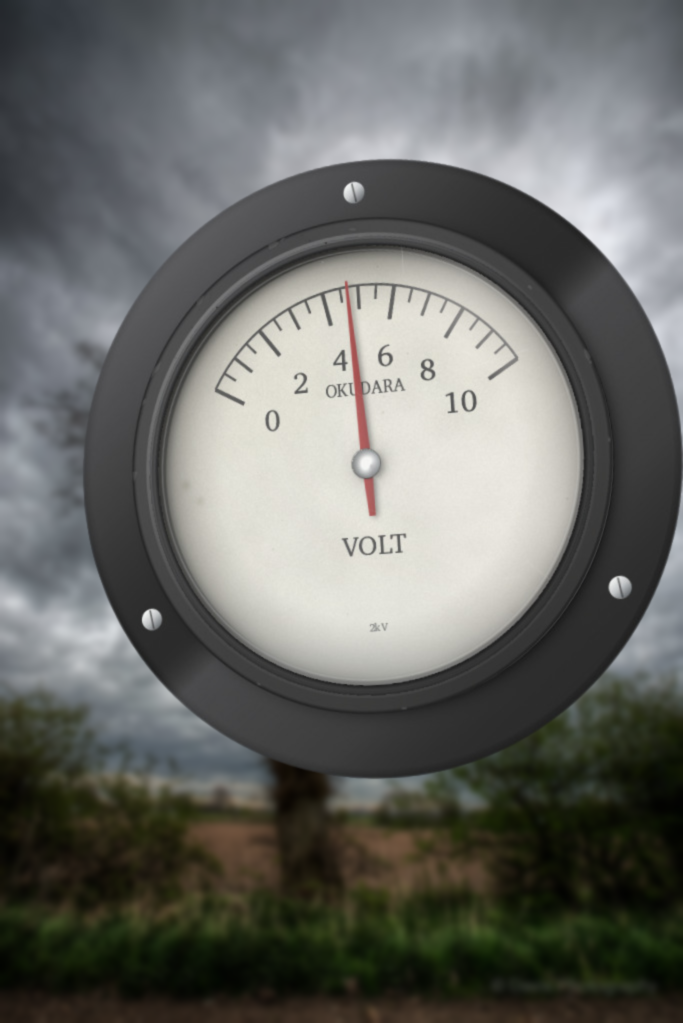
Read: 4.75V
